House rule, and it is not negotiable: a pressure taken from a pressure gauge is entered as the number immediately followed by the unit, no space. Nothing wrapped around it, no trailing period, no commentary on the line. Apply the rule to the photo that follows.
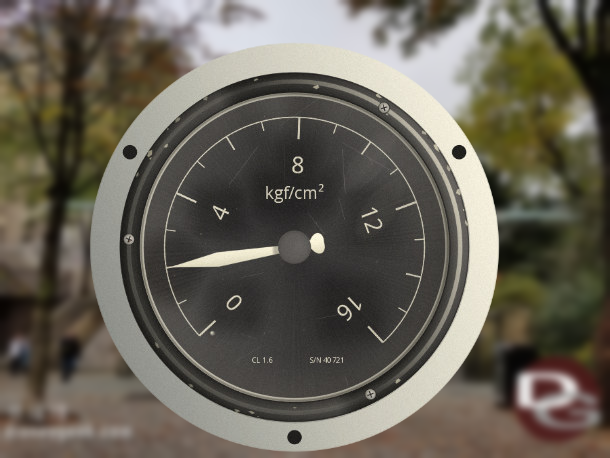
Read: 2kg/cm²
